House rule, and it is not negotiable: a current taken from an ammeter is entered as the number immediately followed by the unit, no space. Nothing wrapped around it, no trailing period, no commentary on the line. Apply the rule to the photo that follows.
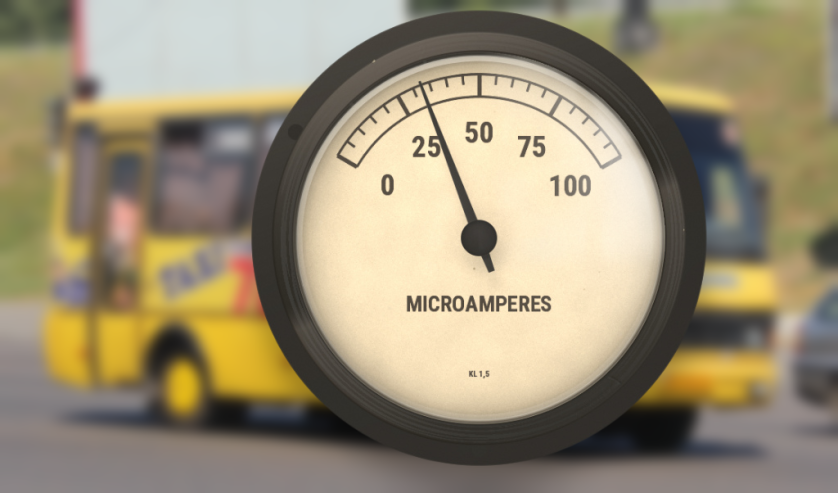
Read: 32.5µA
